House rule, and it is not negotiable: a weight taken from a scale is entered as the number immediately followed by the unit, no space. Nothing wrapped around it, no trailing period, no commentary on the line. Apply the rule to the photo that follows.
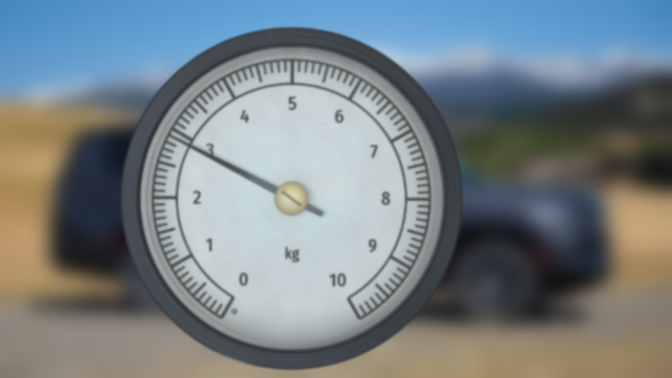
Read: 2.9kg
